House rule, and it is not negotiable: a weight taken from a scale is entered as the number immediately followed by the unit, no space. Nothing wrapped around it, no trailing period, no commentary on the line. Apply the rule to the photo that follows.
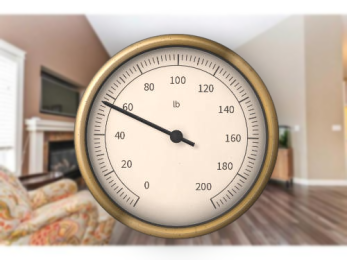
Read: 56lb
